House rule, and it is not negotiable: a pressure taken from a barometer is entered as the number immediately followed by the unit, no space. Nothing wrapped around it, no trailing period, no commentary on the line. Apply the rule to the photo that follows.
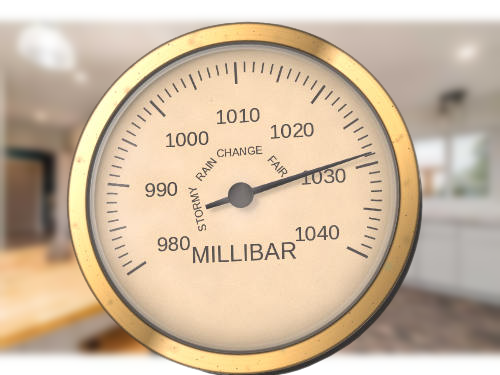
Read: 1029mbar
